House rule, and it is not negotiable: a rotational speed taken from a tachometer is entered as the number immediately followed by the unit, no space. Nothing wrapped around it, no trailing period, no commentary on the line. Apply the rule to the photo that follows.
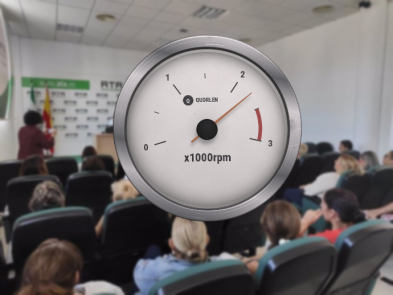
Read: 2250rpm
